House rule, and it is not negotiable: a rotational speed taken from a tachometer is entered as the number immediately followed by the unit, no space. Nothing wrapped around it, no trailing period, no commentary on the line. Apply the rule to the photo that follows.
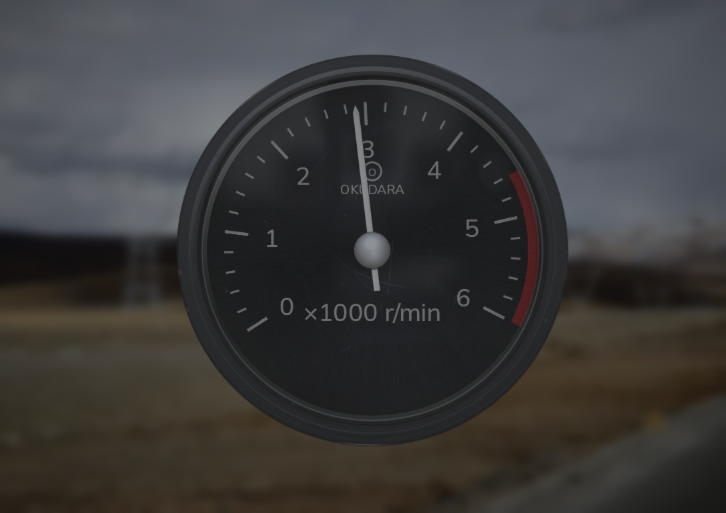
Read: 2900rpm
